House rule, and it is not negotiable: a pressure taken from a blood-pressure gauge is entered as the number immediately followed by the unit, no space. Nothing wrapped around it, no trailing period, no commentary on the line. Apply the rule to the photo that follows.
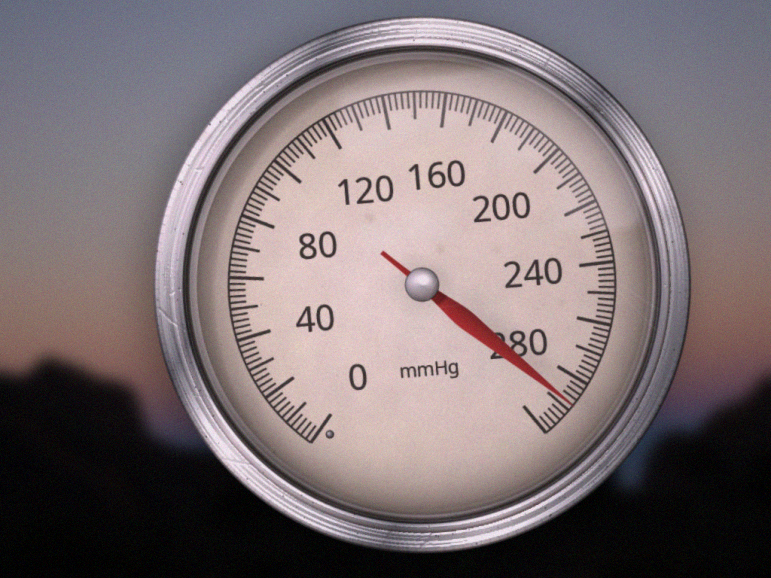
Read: 288mmHg
